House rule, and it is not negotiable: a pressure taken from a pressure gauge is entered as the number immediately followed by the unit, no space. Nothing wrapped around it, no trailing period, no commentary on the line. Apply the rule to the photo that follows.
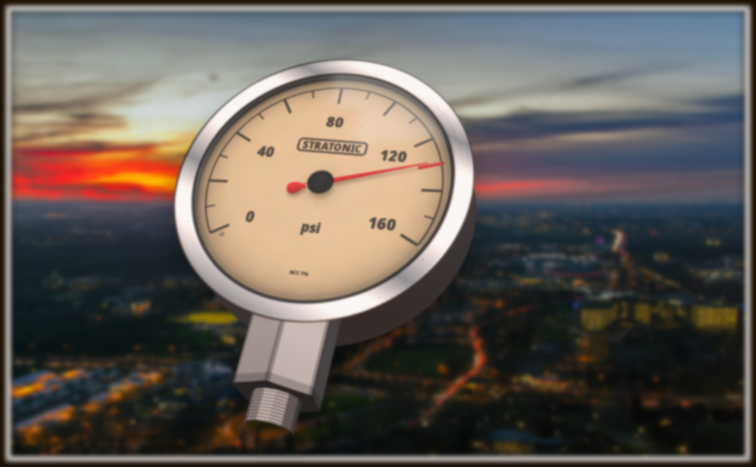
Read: 130psi
